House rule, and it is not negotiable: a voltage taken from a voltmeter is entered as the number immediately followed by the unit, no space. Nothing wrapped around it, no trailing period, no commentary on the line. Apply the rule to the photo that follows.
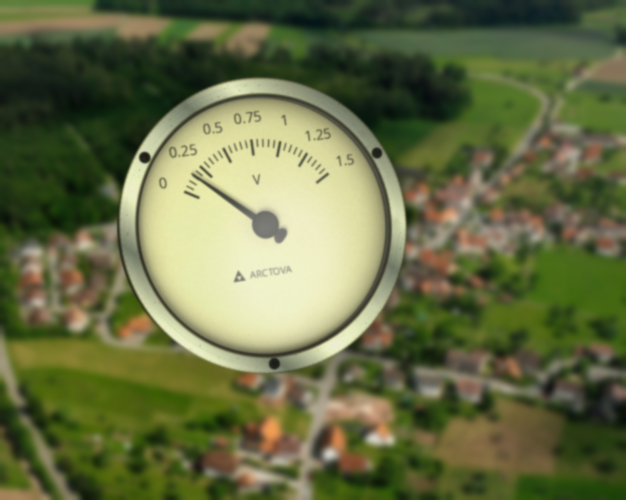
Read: 0.15V
